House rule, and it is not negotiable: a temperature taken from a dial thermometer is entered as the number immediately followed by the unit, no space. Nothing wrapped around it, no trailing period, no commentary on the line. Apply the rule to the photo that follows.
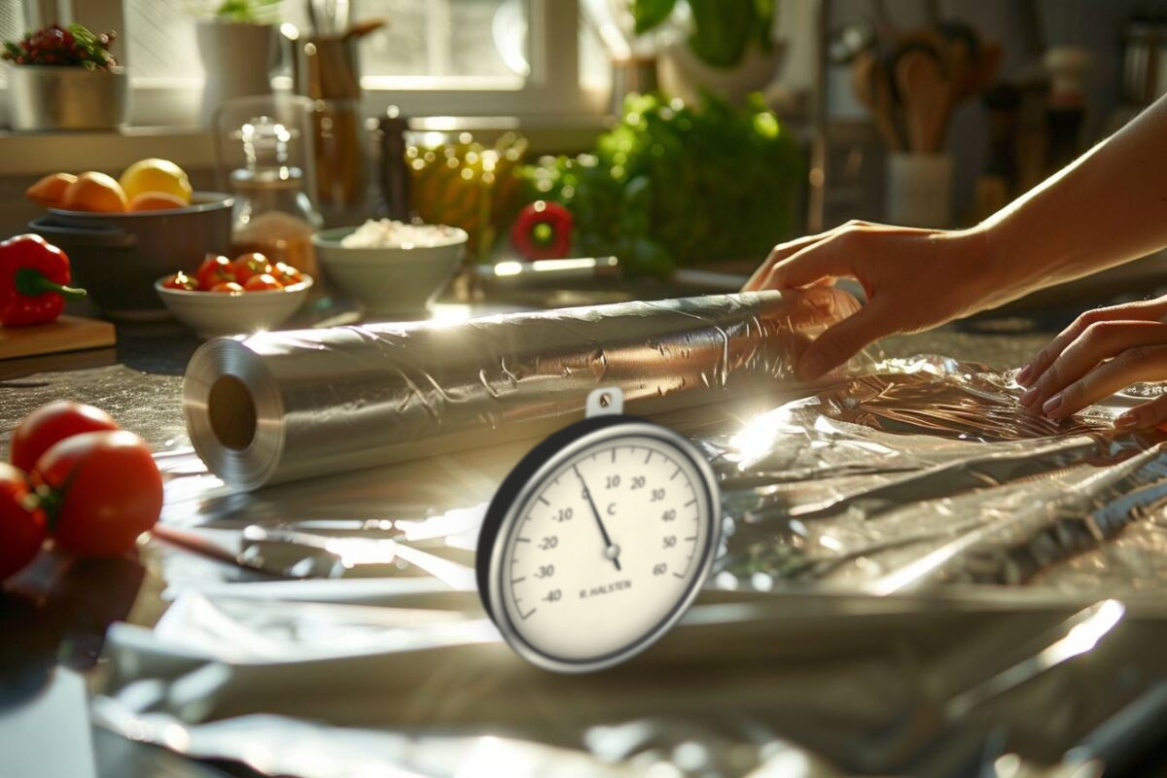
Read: 0°C
